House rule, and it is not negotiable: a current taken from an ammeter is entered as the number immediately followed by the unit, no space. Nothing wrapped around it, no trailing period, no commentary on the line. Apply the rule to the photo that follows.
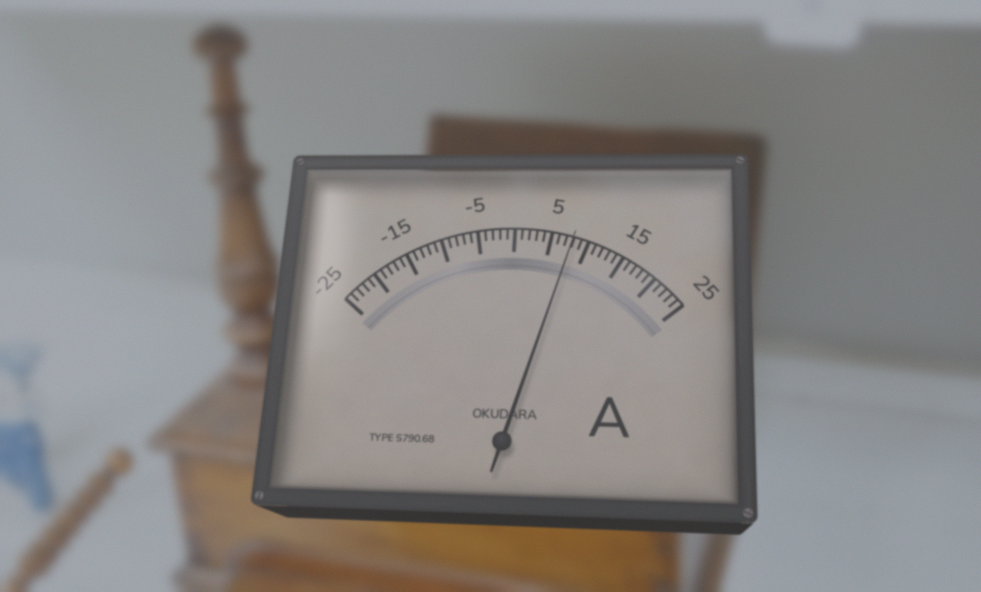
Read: 8A
